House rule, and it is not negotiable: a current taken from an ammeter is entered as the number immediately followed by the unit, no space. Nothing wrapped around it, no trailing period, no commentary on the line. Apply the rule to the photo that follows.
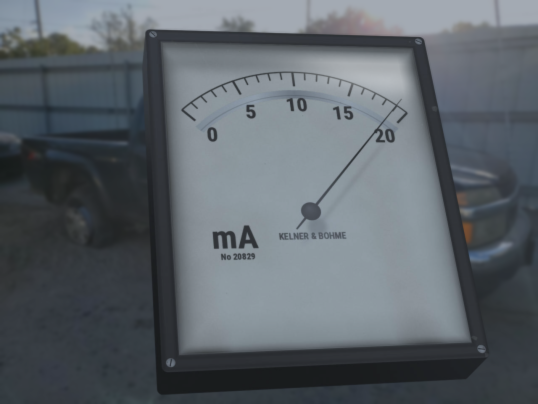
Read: 19mA
